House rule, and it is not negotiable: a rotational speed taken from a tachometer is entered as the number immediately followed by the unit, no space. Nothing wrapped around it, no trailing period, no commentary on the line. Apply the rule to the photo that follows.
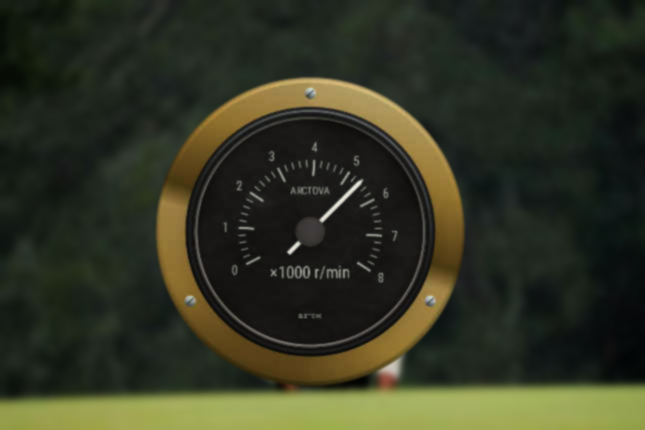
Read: 5400rpm
